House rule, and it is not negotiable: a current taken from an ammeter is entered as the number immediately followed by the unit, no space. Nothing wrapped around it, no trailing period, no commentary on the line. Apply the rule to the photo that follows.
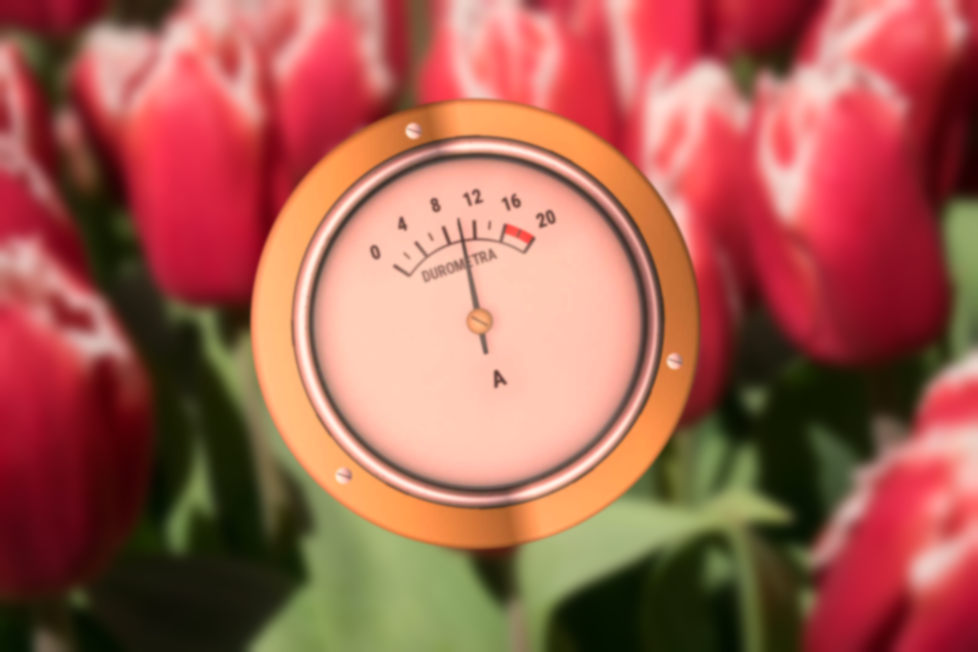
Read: 10A
